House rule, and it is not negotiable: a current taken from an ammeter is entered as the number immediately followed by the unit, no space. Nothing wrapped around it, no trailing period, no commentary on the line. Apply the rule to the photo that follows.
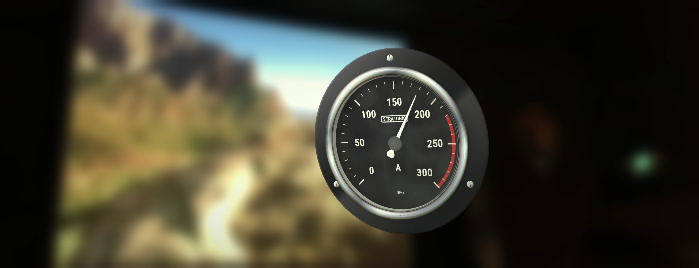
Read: 180A
